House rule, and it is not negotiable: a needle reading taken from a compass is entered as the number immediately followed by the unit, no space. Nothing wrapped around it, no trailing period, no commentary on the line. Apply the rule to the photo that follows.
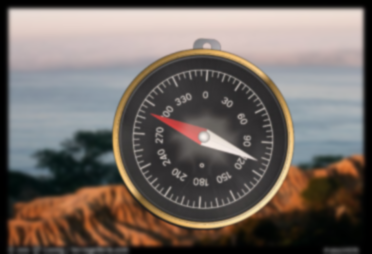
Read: 290°
